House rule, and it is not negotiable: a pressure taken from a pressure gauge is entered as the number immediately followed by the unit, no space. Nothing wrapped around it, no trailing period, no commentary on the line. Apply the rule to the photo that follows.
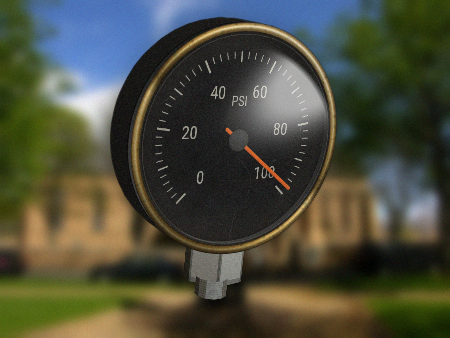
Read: 98psi
